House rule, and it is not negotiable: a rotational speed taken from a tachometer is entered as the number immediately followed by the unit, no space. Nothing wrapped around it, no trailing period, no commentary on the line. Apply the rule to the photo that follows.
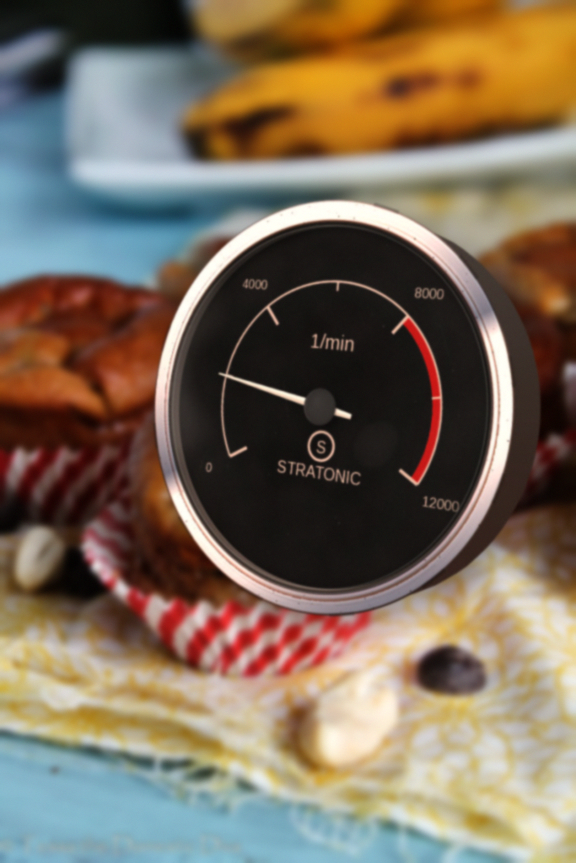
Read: 2000rpm
